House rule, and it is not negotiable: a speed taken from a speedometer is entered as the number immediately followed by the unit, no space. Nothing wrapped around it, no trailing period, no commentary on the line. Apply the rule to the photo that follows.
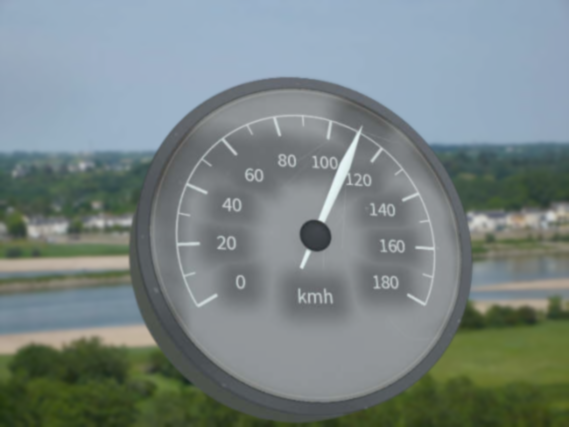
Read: 110km/h
